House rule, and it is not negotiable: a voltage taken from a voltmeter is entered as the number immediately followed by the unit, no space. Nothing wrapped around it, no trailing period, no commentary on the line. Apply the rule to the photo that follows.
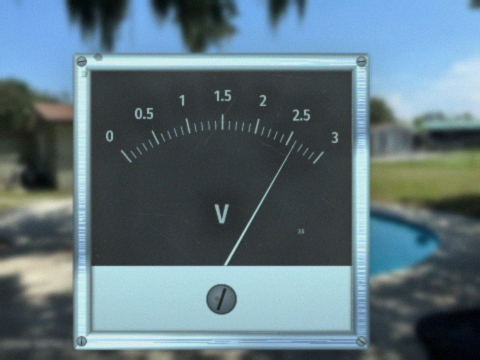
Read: 2.6V
